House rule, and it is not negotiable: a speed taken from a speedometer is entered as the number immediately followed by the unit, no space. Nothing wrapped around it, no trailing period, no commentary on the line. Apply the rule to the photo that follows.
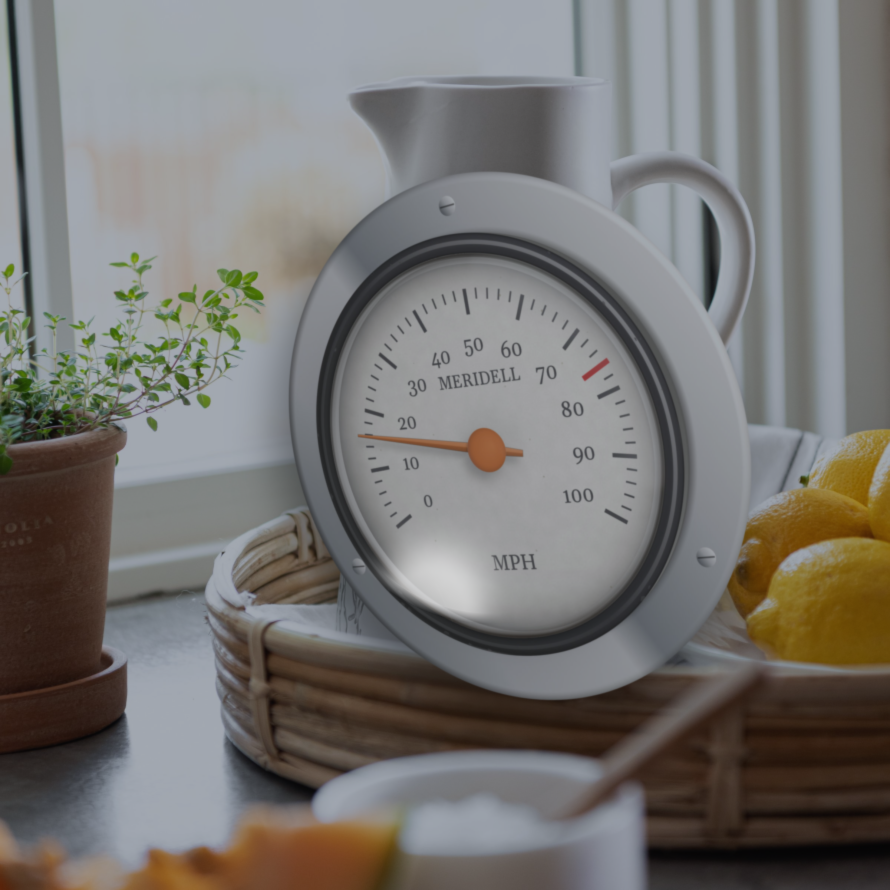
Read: 16mph
